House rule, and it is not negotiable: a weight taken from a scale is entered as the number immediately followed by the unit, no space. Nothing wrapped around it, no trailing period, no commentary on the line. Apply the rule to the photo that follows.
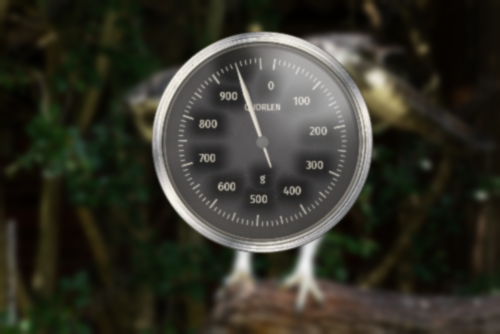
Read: 950g
